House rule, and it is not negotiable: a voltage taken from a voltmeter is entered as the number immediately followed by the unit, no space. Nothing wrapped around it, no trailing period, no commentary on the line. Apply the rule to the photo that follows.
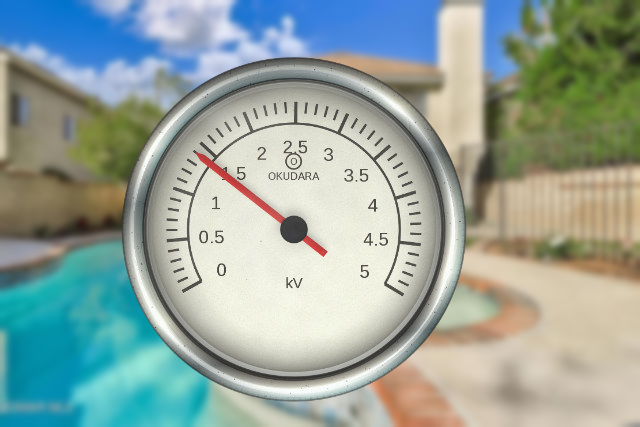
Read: 1.4kV
